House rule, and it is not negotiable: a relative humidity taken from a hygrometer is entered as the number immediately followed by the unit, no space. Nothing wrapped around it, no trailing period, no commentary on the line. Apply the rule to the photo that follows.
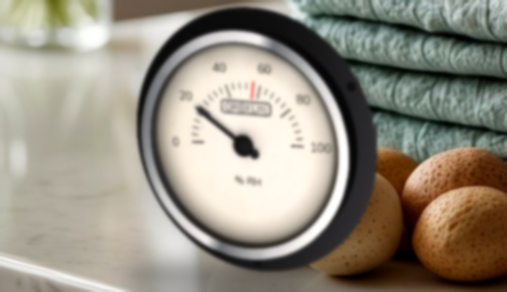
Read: 20%
